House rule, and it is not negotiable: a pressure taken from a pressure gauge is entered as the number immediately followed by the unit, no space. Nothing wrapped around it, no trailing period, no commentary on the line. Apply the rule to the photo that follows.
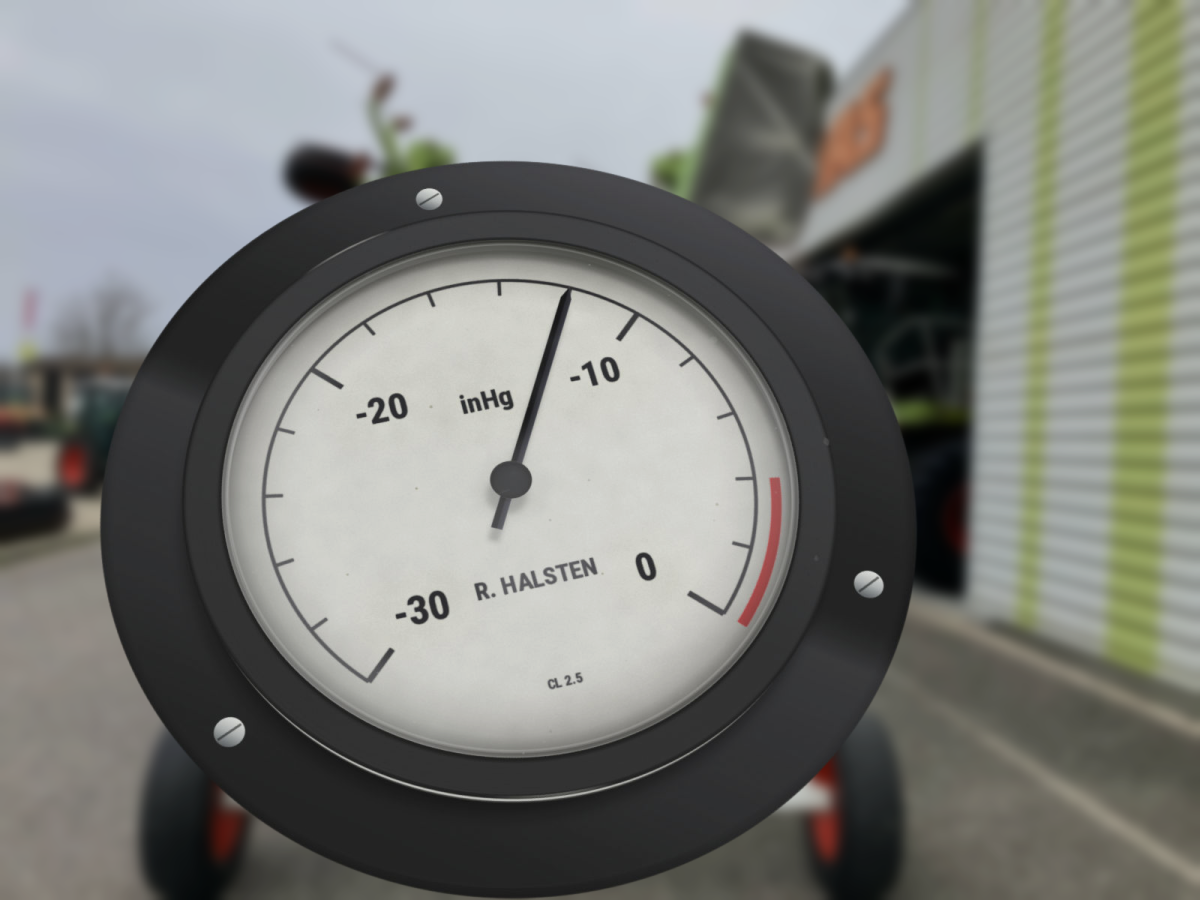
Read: -12inHg
